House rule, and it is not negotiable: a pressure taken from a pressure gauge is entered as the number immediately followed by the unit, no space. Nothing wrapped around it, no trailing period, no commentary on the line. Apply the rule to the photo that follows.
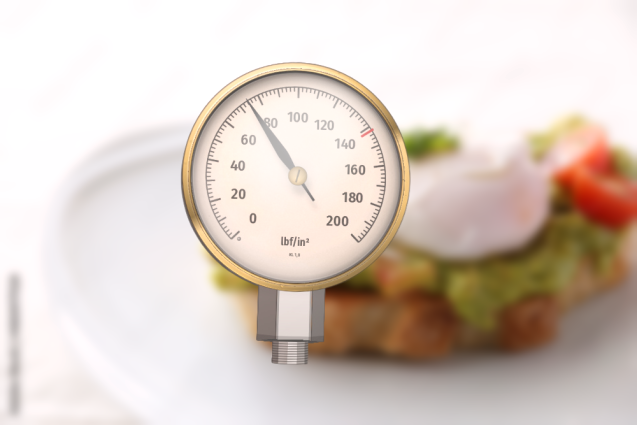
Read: 74psi
